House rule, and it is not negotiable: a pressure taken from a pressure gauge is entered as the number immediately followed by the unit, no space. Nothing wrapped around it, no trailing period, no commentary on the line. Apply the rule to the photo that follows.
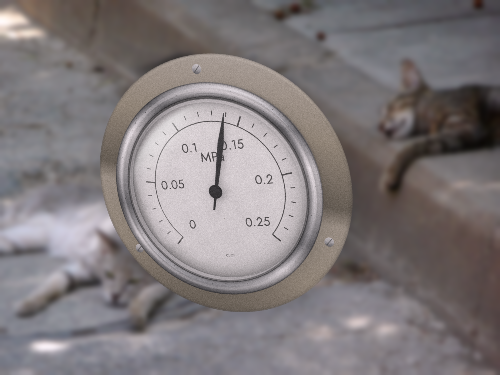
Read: 0.14MPa
